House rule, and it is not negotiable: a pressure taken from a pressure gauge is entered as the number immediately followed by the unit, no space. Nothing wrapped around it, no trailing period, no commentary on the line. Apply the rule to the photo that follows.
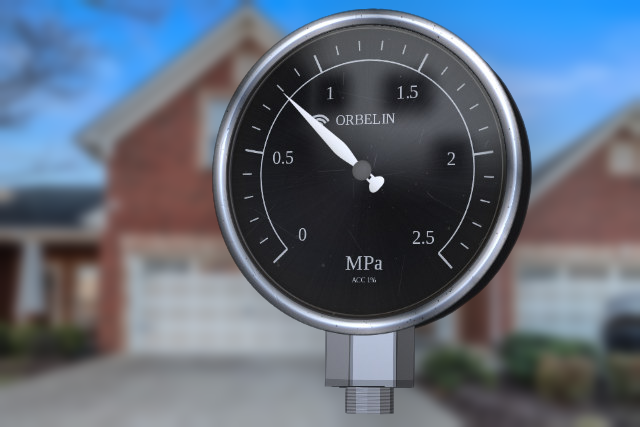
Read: 0.8MPa
